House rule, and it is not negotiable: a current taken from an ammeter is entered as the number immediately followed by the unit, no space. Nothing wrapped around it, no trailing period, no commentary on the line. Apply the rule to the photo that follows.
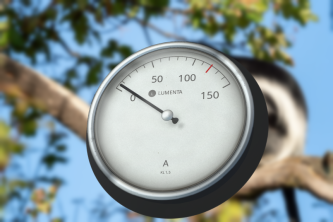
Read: 5A
